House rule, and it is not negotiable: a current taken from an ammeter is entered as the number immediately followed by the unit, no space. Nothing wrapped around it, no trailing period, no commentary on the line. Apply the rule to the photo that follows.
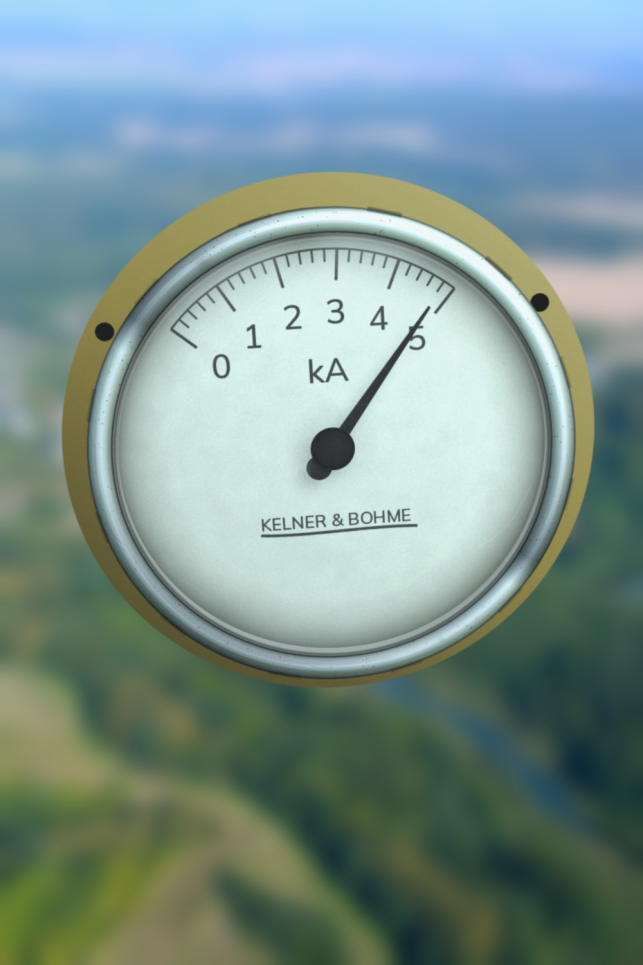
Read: 4.8kA
